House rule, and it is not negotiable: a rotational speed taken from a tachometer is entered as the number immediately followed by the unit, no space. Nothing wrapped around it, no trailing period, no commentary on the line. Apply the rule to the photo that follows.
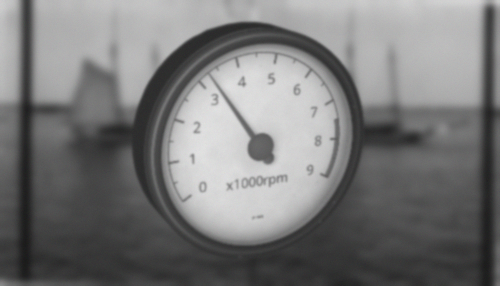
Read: 3250rpm
